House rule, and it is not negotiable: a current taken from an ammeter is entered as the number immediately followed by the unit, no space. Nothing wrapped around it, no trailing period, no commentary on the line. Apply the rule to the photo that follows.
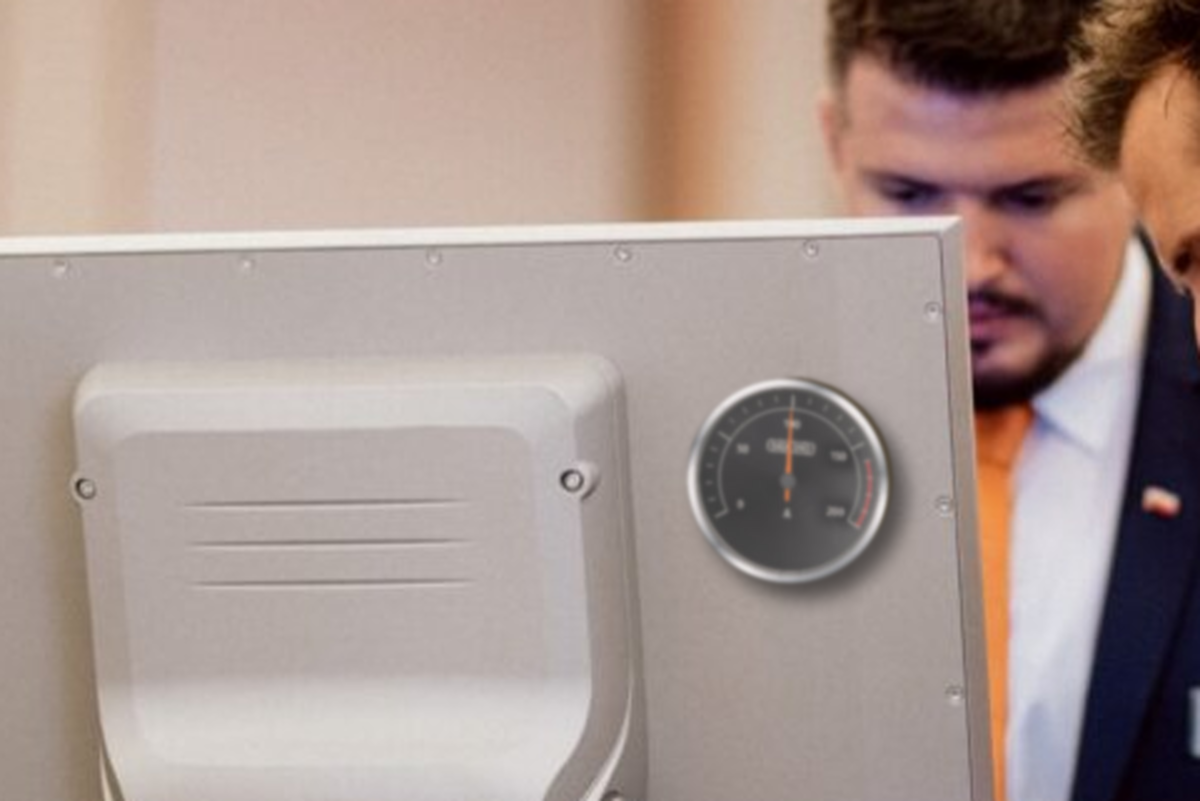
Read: 100A
